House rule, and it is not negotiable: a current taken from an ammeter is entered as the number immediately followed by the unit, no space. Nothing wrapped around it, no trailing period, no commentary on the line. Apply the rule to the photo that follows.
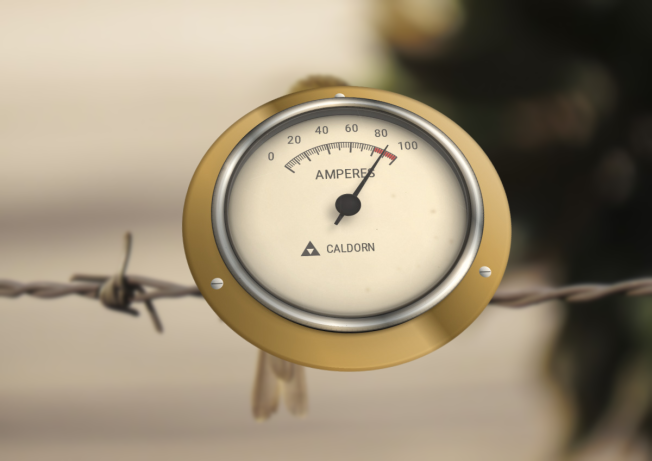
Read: 90A
